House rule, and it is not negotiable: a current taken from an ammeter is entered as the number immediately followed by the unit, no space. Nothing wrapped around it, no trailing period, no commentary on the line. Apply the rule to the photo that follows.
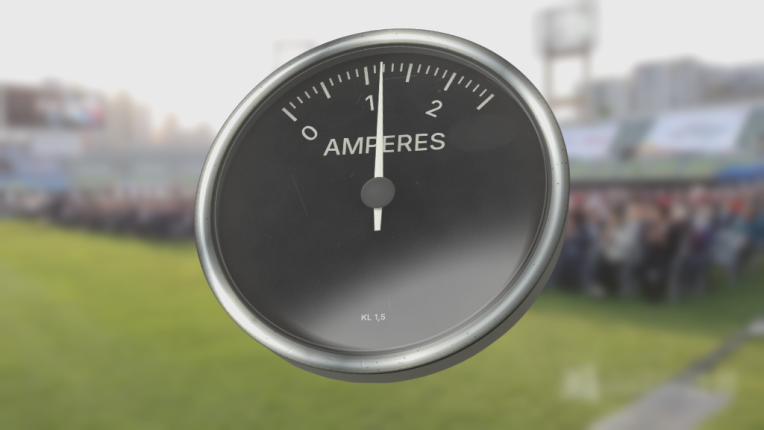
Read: 1.2A
